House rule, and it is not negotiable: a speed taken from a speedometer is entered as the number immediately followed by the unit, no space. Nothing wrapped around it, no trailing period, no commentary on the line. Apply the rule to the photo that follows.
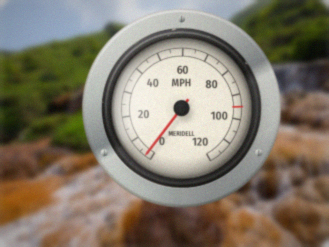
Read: 2.5mph
